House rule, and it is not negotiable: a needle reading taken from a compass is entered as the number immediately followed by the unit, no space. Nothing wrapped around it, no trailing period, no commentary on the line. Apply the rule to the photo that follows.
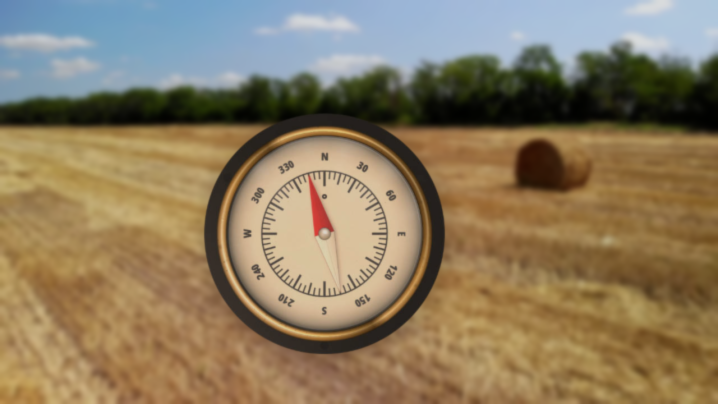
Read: 345°
